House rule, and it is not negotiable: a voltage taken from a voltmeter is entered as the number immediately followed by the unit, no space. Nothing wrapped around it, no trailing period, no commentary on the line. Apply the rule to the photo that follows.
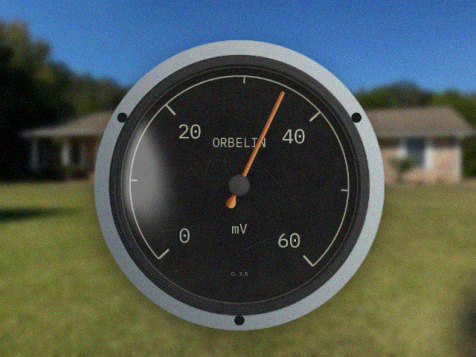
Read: 35mV
